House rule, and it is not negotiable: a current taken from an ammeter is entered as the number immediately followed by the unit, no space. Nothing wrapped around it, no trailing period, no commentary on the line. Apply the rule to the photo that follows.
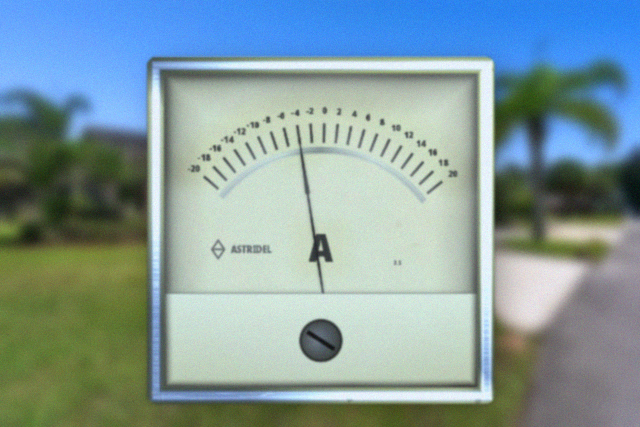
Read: -4A
